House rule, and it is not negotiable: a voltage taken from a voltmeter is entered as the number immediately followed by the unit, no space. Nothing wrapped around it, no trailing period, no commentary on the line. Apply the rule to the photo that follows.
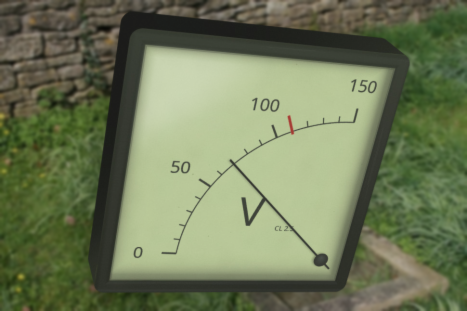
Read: 70V
